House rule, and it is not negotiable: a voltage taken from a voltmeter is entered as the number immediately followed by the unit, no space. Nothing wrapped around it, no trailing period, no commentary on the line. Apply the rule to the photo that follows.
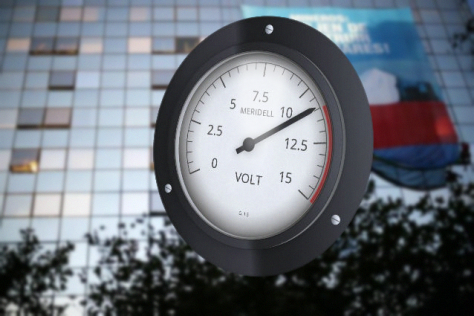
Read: 11V
